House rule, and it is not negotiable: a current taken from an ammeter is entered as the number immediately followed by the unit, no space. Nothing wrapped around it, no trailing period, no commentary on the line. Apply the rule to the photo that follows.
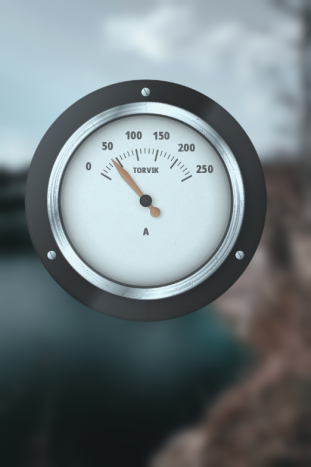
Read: 40A
